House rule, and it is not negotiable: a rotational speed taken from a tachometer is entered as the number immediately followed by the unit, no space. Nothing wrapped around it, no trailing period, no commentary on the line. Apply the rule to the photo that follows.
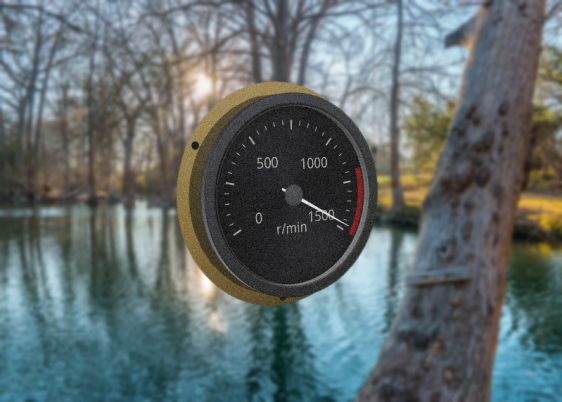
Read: 1475rpm
